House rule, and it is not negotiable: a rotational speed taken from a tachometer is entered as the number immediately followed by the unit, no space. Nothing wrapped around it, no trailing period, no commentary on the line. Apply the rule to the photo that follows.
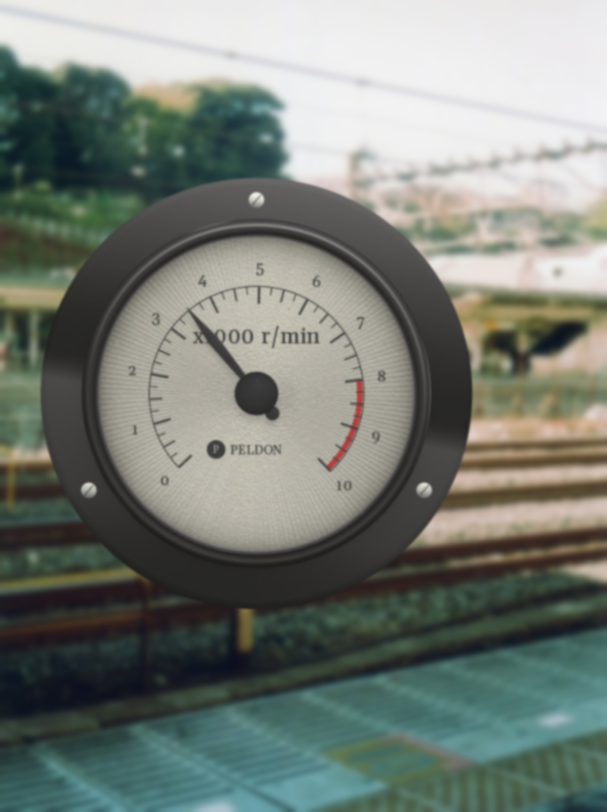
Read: 3500rpm
